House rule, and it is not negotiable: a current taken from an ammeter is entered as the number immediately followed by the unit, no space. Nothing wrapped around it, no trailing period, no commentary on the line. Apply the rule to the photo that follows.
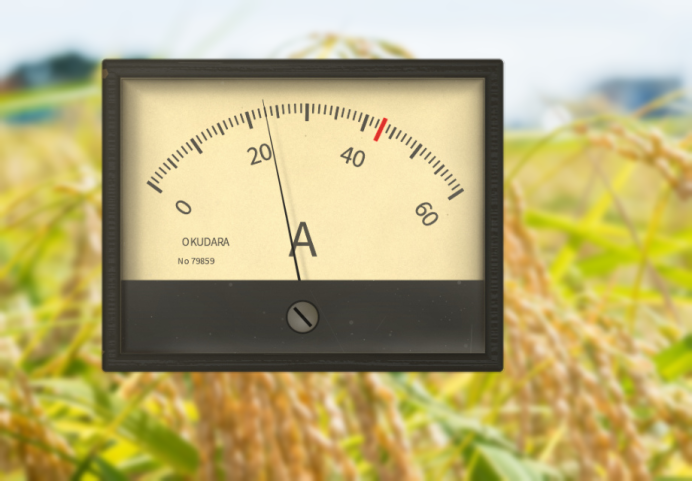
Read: 23A
